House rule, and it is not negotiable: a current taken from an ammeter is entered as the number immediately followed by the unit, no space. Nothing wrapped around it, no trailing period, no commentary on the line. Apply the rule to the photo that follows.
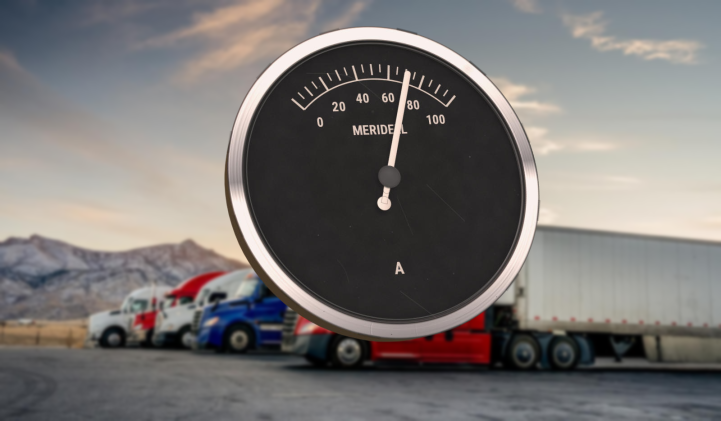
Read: 70A
